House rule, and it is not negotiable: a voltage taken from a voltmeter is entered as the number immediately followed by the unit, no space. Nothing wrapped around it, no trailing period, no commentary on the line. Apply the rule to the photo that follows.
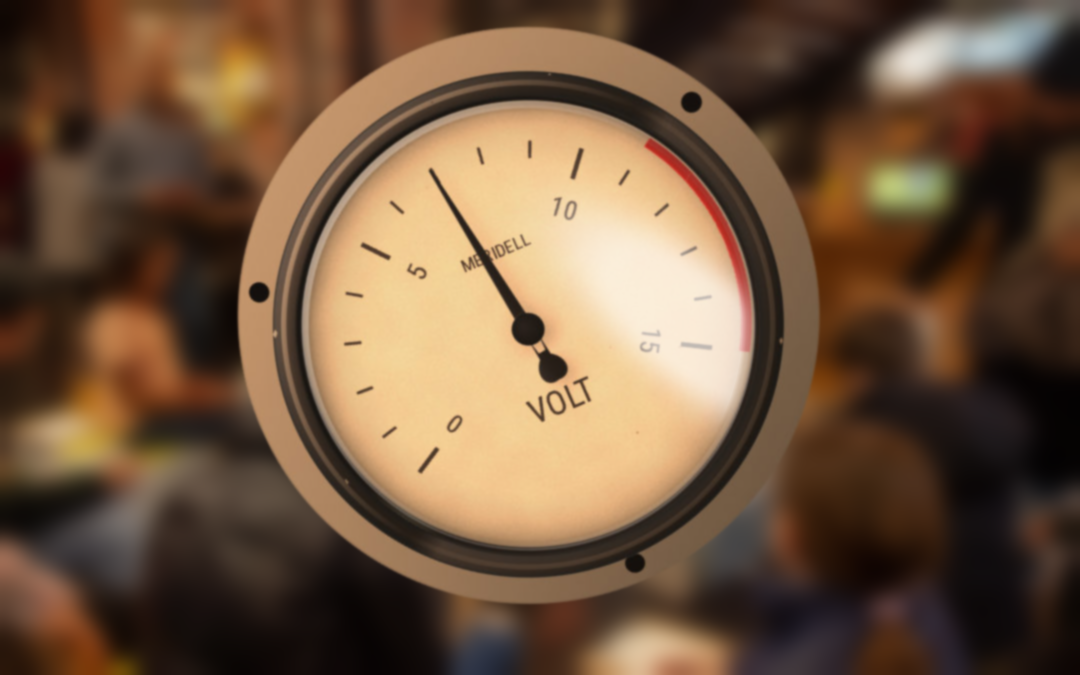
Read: 7V
